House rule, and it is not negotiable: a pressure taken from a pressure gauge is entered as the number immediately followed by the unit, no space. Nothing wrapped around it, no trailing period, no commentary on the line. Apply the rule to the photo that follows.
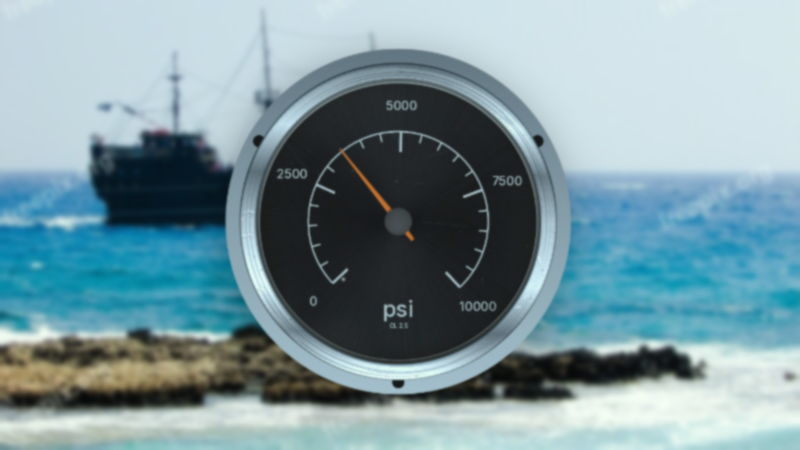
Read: 3500psi
